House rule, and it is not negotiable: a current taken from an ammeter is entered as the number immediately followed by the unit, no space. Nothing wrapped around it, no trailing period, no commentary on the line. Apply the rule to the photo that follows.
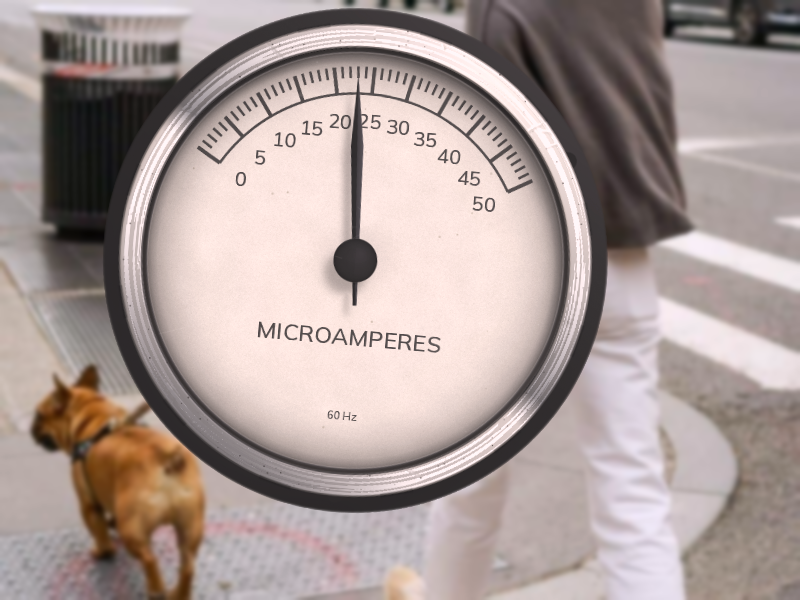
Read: 23µA
